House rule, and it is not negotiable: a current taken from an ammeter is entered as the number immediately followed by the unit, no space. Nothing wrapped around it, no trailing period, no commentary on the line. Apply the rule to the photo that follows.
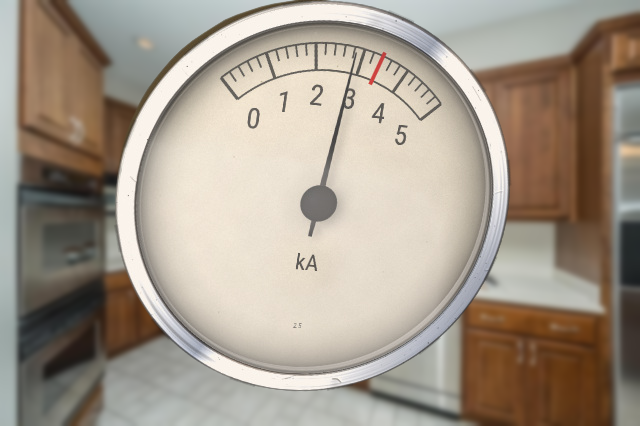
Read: 2.8kA
